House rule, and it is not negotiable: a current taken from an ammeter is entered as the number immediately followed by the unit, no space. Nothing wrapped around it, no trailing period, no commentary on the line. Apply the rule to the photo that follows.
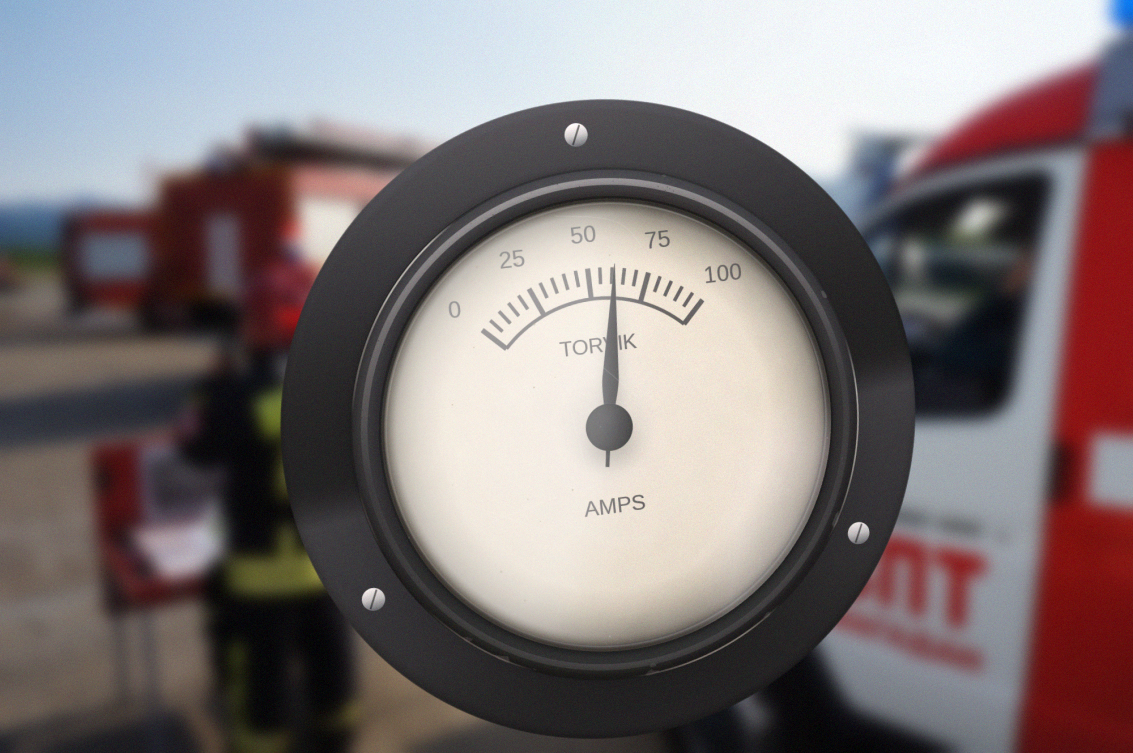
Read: 60A
